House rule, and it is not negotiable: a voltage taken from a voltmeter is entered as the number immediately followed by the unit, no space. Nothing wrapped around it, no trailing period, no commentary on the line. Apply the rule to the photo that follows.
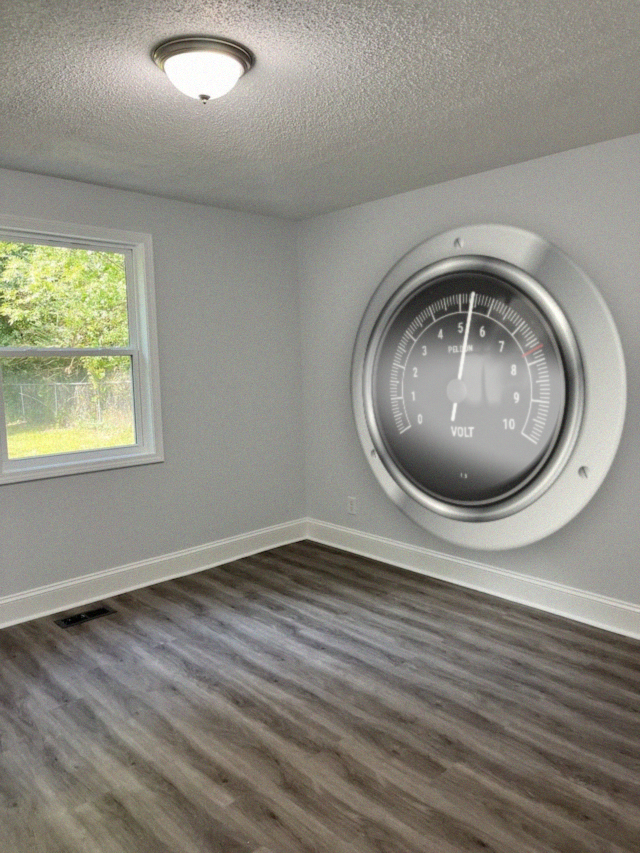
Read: 5.5V
